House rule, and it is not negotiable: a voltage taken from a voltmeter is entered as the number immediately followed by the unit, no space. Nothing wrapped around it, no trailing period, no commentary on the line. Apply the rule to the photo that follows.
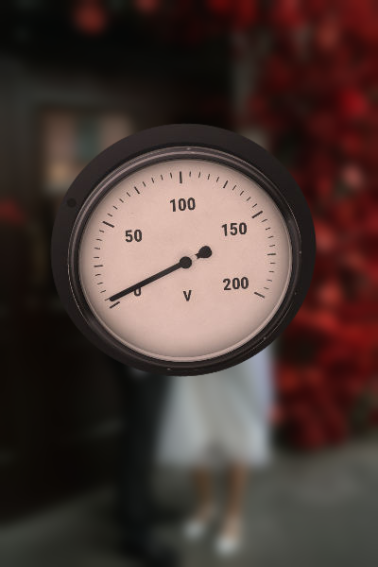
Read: 5V
